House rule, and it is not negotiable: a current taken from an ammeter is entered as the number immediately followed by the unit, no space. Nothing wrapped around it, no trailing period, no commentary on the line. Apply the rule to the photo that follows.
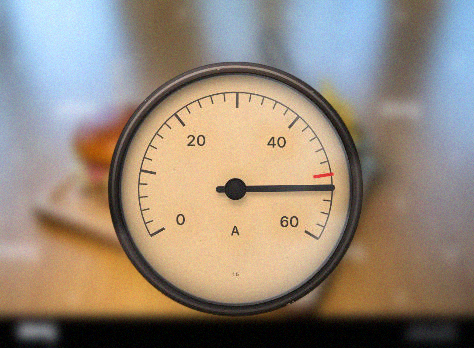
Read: 52A
